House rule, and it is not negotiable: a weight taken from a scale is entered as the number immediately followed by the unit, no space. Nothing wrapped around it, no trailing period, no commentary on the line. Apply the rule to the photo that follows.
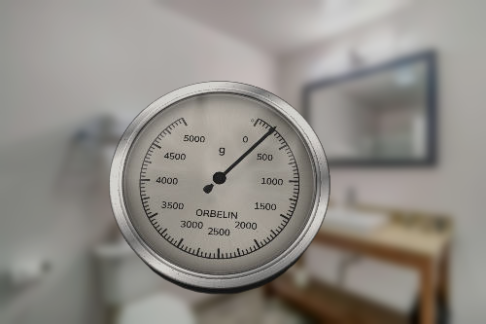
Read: 250g
